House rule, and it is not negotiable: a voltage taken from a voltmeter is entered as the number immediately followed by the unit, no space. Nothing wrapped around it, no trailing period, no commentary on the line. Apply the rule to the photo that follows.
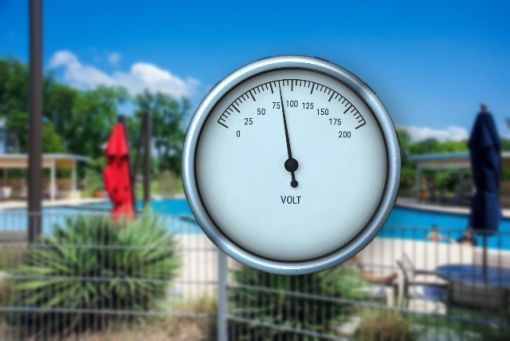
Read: 85V
